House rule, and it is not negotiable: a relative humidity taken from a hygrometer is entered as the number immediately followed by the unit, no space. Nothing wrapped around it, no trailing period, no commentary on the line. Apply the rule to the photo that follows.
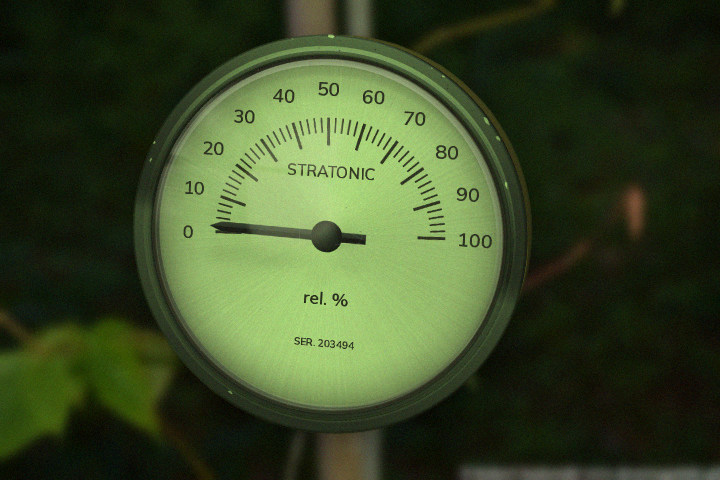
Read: 2%
